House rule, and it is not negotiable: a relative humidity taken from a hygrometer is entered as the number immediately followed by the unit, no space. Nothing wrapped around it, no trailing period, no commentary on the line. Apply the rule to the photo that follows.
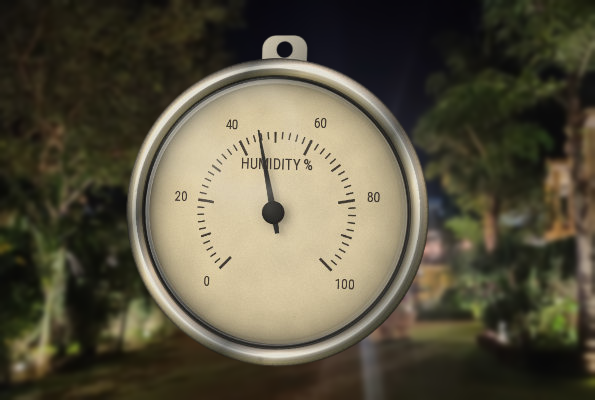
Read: 46%
